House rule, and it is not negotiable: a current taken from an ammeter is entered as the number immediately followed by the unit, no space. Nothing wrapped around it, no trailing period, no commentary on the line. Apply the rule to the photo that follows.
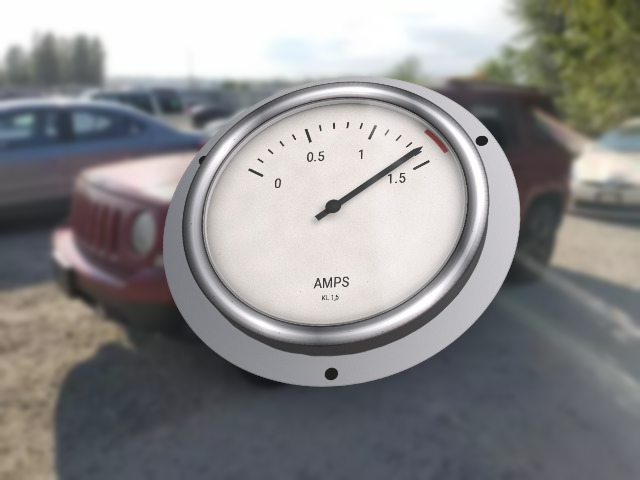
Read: 1.4A
